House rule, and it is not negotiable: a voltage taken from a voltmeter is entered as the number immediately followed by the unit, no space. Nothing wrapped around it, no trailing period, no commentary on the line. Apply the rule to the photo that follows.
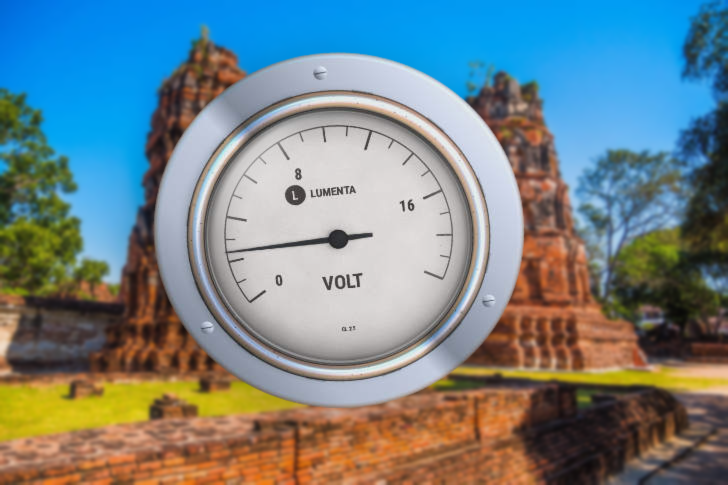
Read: 2.5V
